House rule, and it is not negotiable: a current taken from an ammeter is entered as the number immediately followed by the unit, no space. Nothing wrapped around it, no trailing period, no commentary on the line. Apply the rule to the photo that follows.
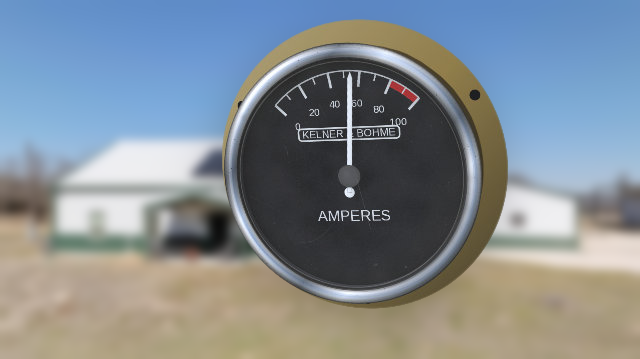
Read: 55A
